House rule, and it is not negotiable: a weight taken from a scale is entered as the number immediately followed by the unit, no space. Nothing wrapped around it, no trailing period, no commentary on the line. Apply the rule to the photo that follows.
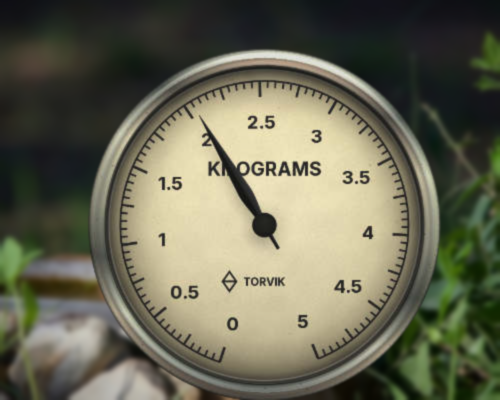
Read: 2.05kg
